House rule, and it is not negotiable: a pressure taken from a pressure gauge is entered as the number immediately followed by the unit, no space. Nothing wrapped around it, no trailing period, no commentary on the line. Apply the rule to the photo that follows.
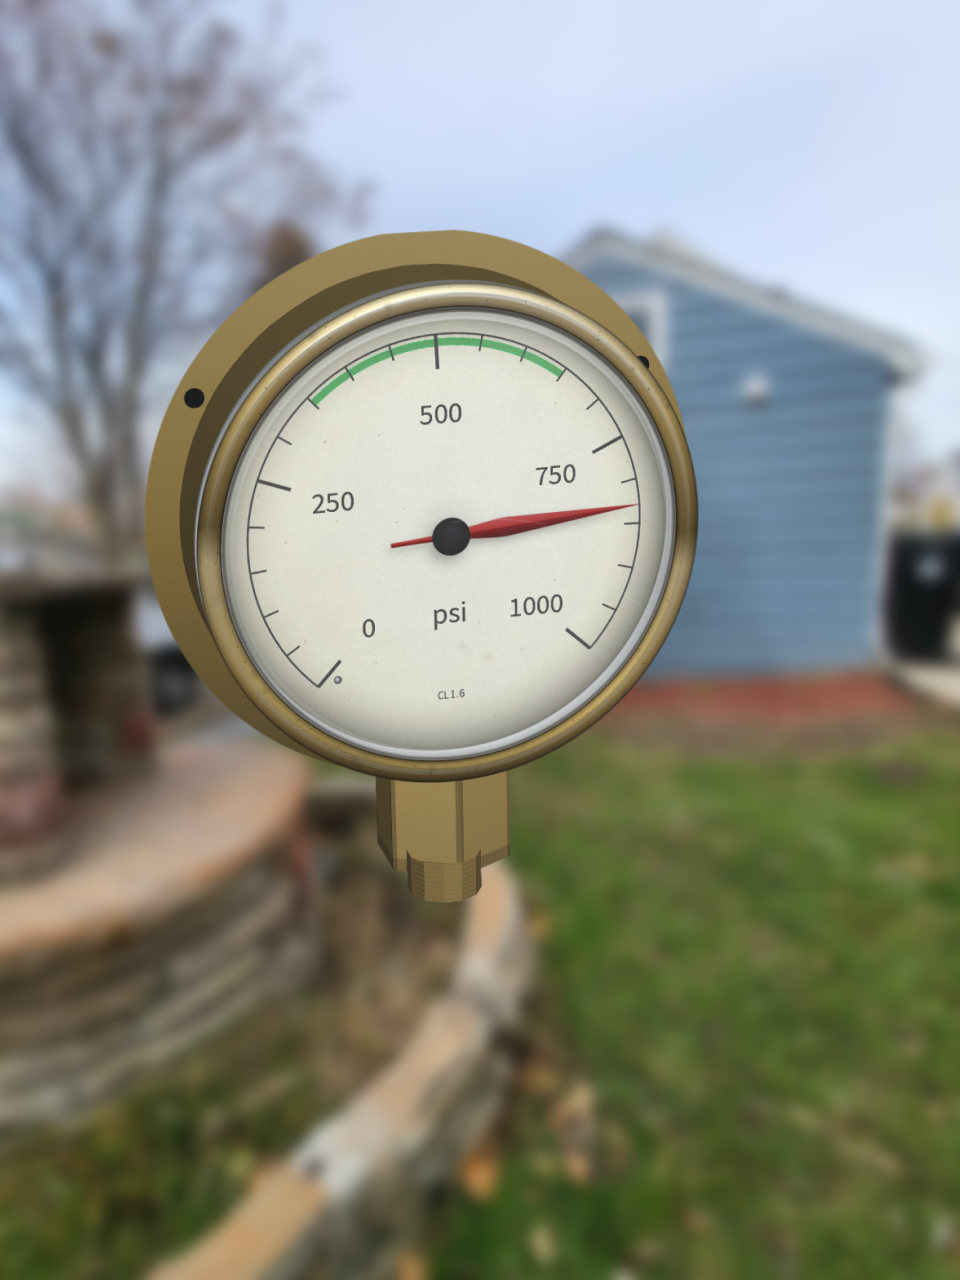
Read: 825psi
